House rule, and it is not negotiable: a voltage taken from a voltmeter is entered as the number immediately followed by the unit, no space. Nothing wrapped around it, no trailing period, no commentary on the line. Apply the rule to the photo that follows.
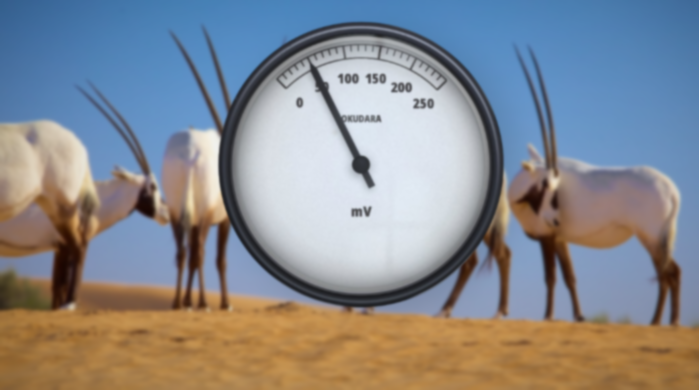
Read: 50mV
